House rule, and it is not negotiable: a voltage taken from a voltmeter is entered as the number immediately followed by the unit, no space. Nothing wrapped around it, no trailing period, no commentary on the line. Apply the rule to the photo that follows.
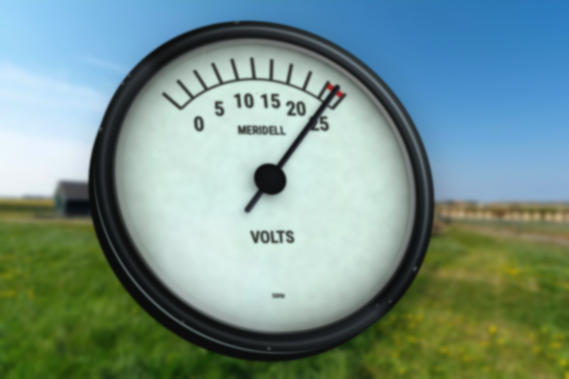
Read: 23.75V
